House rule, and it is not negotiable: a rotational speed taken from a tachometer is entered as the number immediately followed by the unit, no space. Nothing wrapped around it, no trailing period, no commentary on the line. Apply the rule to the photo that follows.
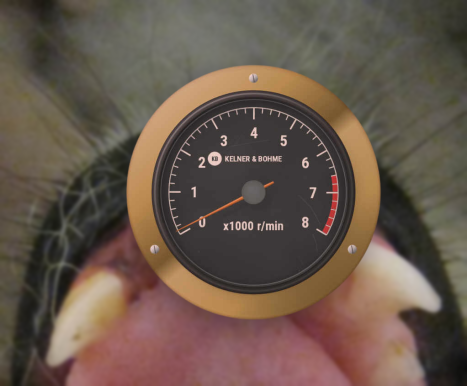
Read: 100rpm
